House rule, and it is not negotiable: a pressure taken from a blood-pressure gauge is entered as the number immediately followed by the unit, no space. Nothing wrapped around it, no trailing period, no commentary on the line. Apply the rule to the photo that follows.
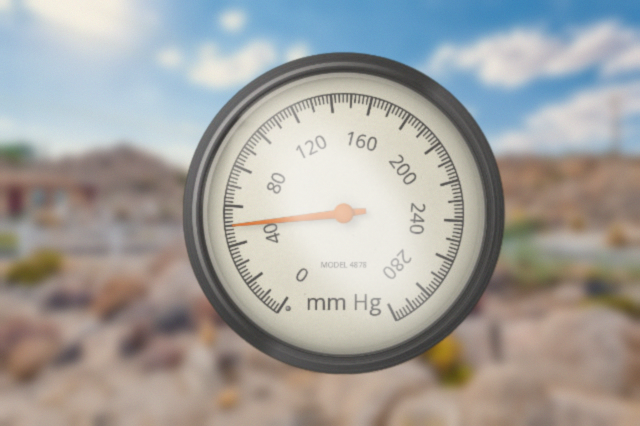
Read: 50mmHg
